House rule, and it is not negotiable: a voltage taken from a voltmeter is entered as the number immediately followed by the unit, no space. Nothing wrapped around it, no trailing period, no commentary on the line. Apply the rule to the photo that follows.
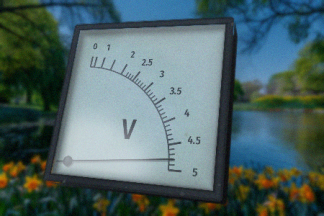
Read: 4.8V
